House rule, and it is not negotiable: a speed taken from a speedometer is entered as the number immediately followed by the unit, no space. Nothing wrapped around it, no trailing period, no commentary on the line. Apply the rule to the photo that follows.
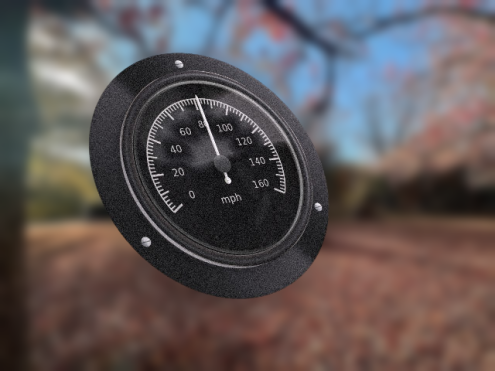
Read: 80mph
